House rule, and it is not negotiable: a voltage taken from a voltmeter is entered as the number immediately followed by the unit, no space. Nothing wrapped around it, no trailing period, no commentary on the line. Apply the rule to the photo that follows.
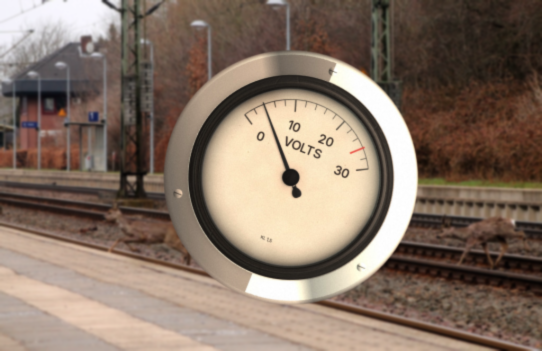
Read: 4V
